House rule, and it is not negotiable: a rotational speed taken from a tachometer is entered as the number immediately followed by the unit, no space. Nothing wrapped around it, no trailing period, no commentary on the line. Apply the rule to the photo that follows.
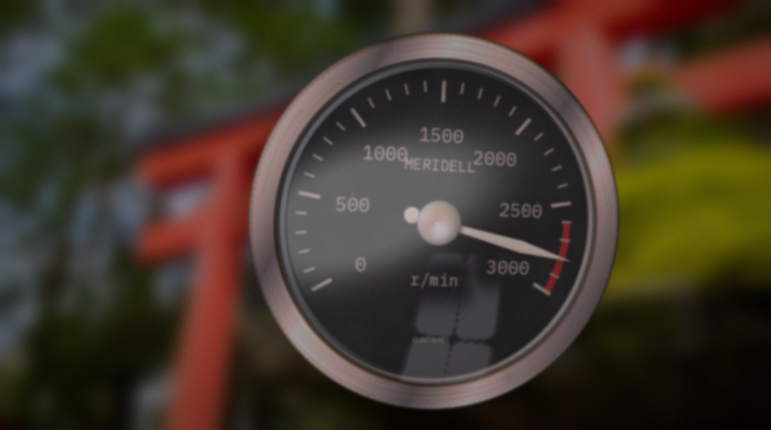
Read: 2800rpm
